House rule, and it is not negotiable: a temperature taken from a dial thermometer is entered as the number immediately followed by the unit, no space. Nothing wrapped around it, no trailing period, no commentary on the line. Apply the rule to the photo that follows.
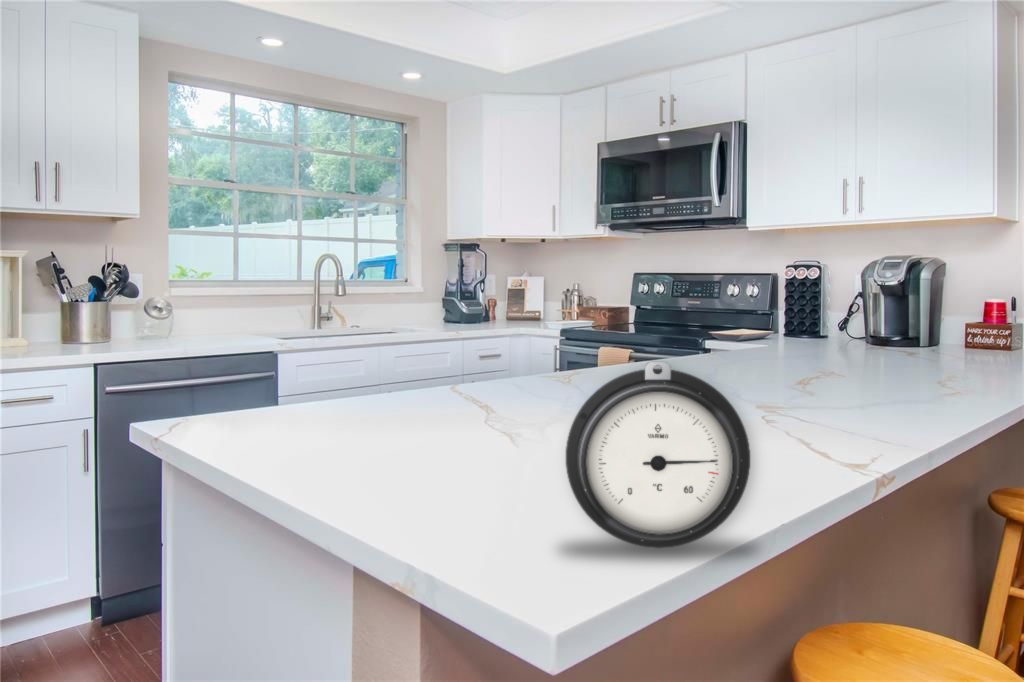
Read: 50°C
